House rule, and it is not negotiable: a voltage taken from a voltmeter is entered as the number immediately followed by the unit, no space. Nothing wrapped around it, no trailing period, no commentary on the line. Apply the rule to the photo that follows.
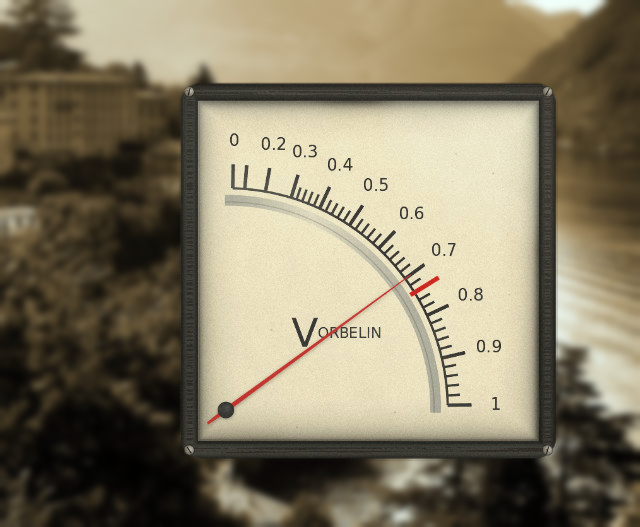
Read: 0.7V
